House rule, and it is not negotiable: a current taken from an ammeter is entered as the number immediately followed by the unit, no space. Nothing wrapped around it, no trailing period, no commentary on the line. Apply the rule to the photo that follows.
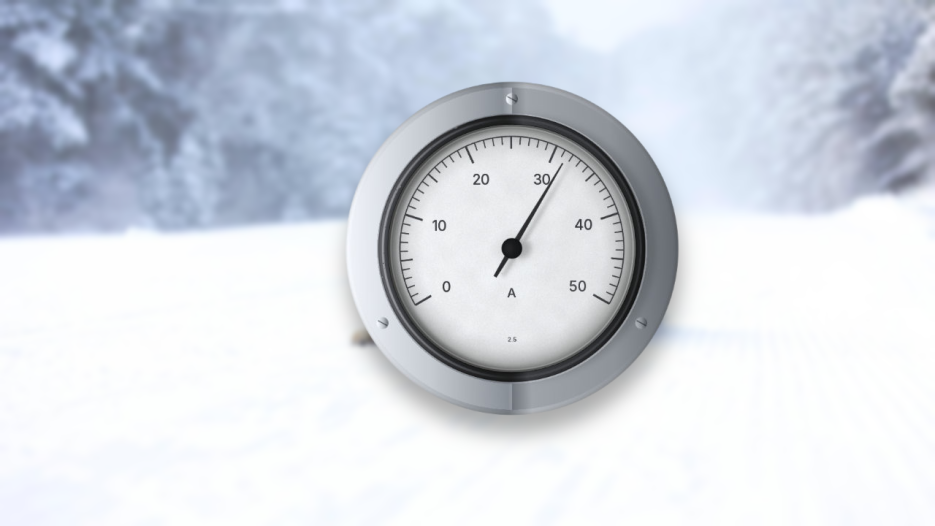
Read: 31.5A
